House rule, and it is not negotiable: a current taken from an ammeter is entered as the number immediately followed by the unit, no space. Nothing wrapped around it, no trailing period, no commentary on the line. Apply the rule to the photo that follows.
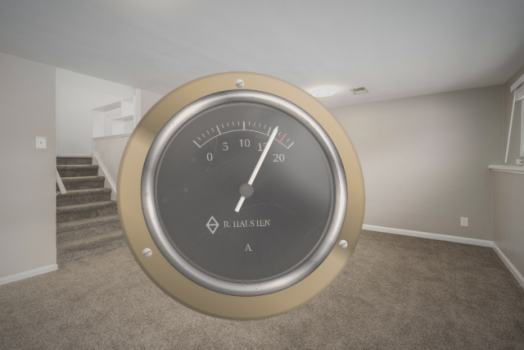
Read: 16A
